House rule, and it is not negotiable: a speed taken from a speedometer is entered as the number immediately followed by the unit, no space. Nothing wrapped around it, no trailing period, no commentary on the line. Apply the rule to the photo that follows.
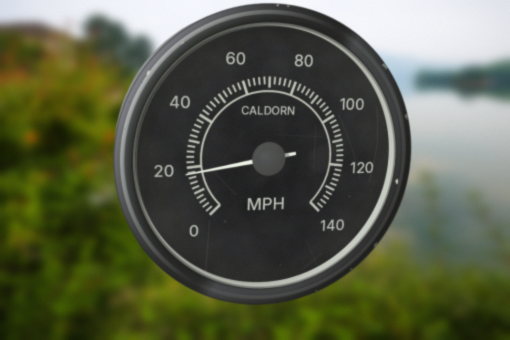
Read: 18mph
